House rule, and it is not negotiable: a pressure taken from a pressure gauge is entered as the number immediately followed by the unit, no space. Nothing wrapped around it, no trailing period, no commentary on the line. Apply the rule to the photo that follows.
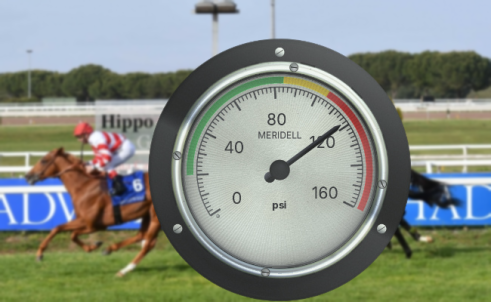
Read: 118psi
